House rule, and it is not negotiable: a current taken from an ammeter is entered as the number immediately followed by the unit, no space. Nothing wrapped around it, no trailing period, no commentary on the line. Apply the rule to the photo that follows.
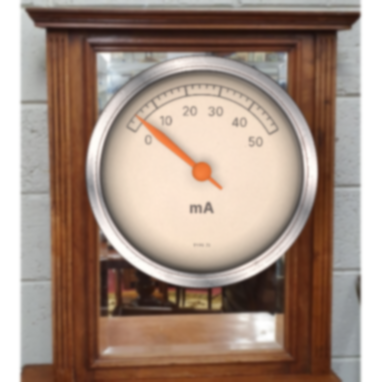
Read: 4mA
